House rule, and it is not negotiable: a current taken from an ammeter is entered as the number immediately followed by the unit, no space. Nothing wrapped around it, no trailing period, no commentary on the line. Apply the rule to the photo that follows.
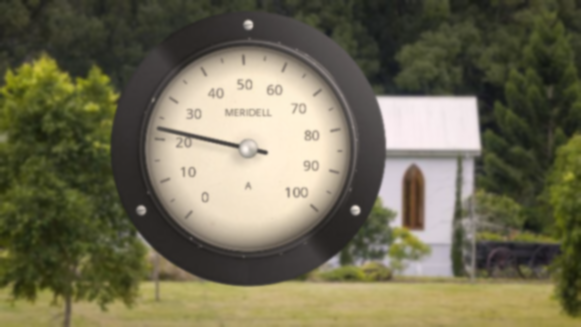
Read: 22.5A
